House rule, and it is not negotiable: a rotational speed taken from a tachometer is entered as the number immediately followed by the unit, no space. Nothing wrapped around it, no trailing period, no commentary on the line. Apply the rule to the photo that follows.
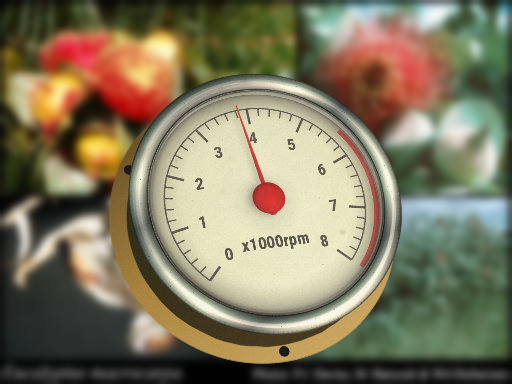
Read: 3800rpm
